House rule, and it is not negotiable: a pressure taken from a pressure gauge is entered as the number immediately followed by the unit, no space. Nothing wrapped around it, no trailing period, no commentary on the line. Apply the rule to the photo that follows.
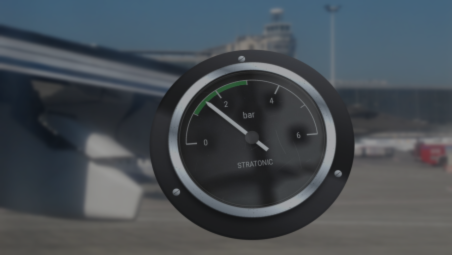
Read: 1.5bar
